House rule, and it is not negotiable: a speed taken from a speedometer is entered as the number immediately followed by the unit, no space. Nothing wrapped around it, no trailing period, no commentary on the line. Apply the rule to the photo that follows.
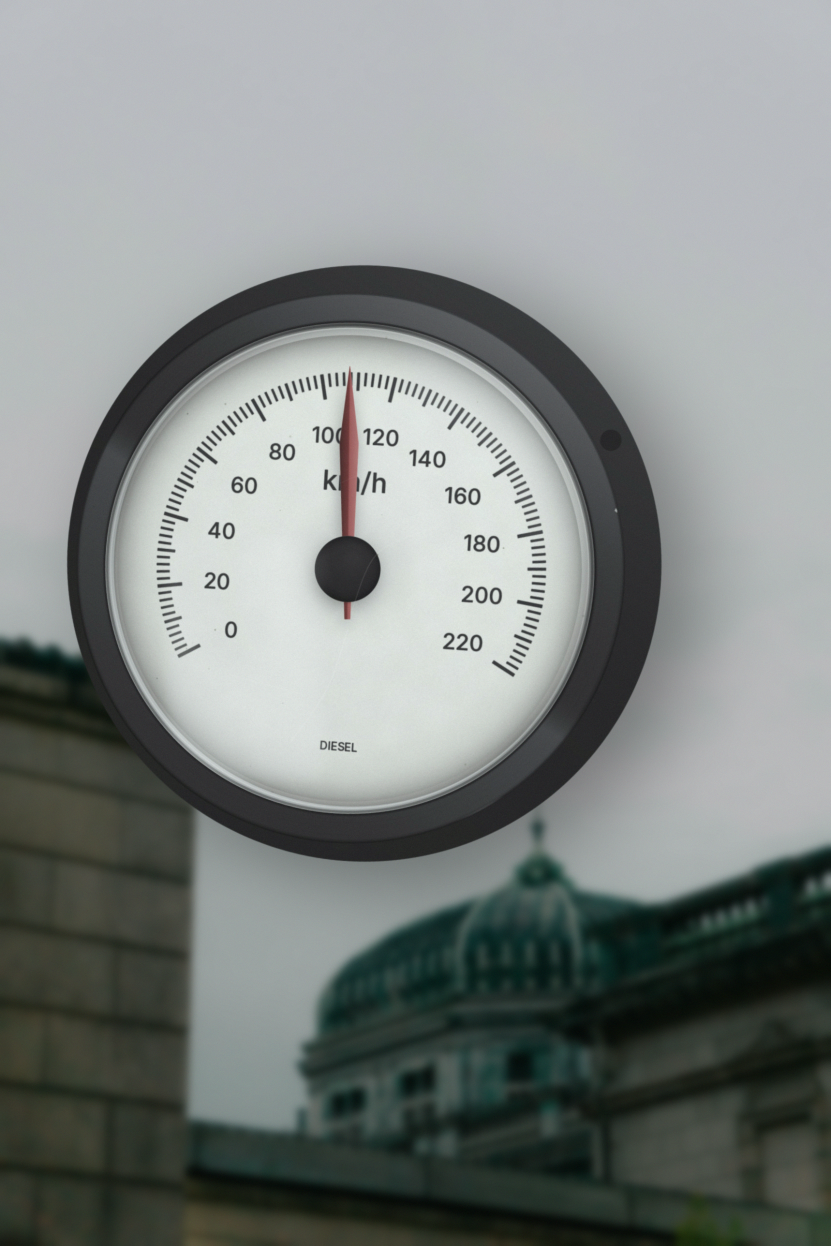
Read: 108km/h
